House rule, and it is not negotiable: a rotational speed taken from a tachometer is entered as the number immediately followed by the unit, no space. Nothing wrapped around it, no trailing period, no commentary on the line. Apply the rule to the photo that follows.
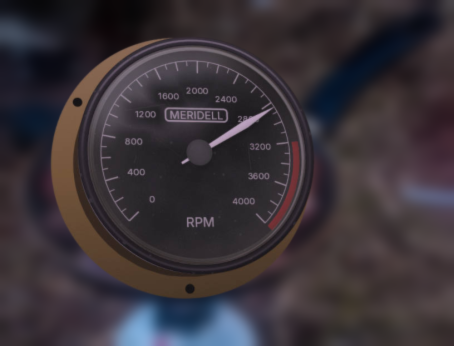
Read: 2850rpm
